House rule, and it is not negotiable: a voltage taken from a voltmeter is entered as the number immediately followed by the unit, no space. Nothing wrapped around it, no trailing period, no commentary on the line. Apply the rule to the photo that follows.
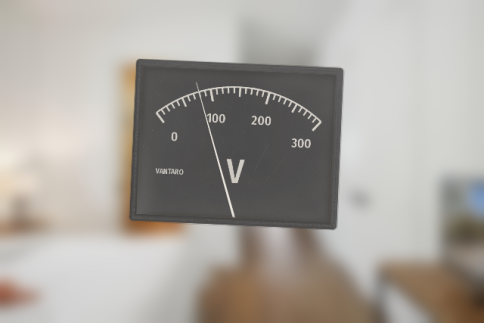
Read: 80V
